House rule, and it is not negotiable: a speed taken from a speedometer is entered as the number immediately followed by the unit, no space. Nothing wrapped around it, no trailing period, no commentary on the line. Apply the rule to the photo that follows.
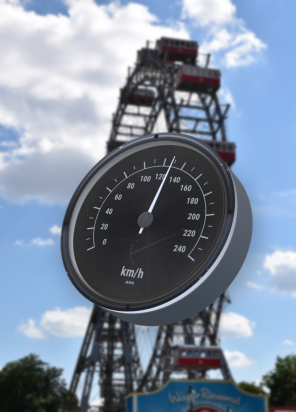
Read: 130km/h
